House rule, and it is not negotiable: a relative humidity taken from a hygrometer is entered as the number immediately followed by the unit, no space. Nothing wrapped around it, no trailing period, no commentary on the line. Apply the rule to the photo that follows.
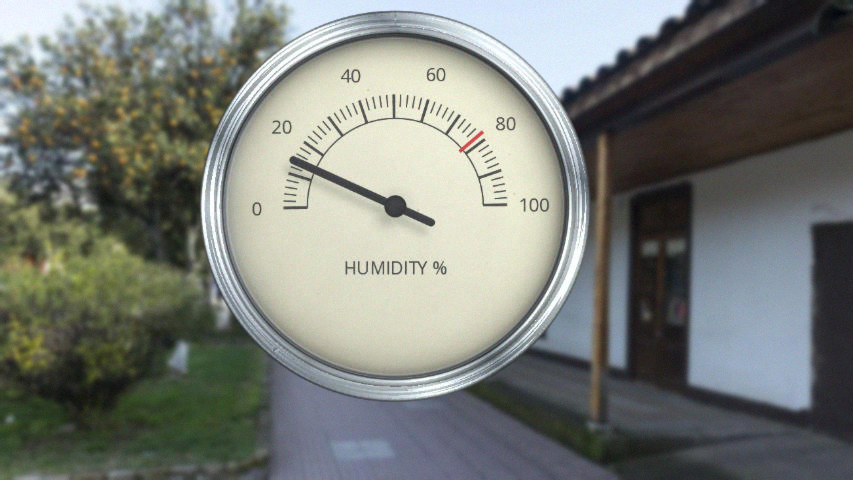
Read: 14%
